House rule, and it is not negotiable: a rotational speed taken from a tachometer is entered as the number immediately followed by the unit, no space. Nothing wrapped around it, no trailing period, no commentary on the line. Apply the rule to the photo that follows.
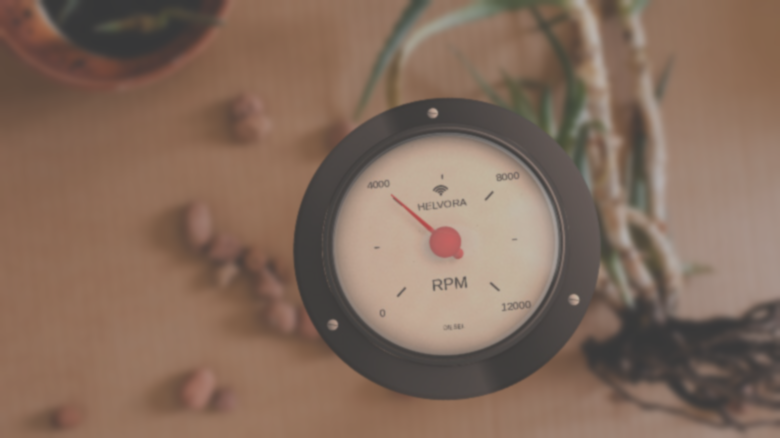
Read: 4000rpm
